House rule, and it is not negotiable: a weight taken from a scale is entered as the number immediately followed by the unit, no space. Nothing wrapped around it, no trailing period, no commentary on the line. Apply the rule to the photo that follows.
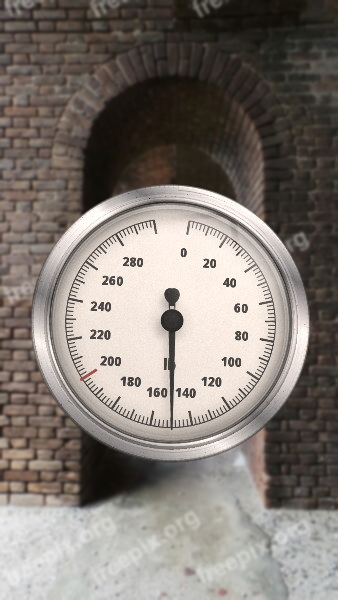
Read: 150lb
